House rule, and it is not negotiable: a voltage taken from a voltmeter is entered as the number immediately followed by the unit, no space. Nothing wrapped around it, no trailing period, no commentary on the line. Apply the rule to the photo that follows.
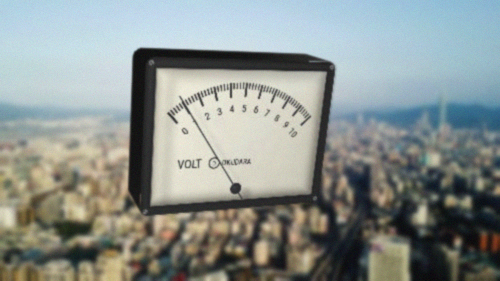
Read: 1V
